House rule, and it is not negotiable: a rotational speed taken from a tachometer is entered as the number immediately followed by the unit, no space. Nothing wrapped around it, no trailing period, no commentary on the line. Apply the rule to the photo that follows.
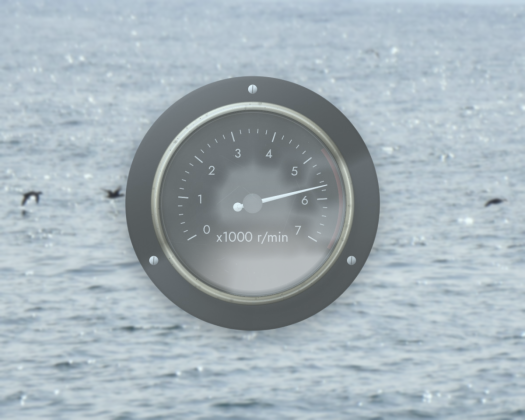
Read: 5700rpm
